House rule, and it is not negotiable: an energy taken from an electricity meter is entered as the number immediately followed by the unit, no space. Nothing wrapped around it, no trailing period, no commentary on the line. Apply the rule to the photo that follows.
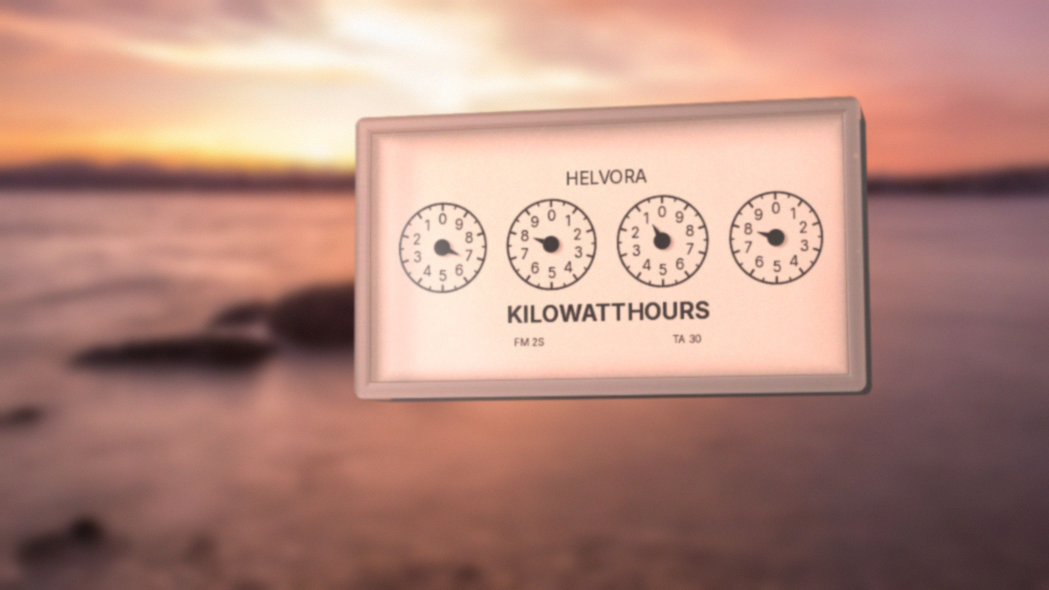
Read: 6808kWh
